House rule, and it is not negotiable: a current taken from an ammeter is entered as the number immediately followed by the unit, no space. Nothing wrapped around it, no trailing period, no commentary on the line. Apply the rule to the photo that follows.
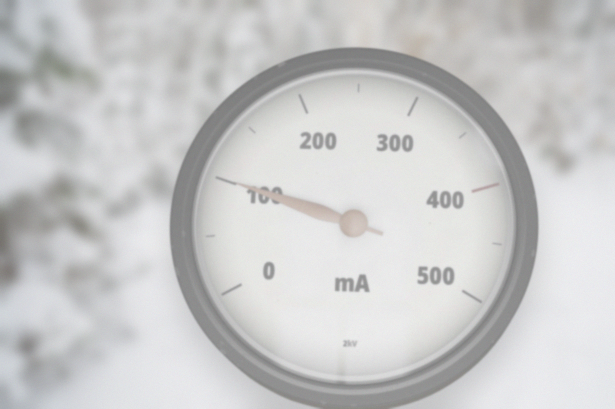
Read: 100mA
